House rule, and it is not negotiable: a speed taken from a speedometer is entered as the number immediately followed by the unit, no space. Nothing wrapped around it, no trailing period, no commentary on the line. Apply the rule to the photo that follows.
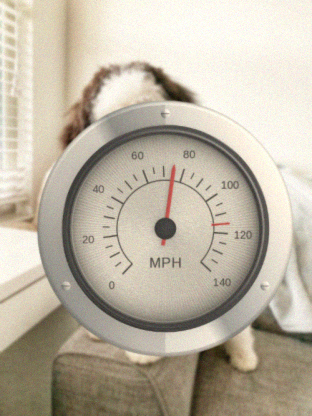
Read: 75mph
